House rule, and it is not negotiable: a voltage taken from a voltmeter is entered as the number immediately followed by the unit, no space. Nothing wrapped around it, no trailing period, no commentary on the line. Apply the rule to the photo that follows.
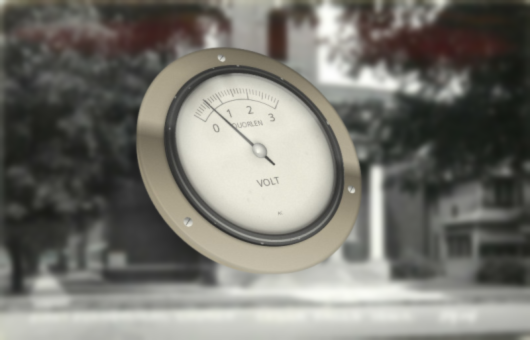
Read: 0.5V
